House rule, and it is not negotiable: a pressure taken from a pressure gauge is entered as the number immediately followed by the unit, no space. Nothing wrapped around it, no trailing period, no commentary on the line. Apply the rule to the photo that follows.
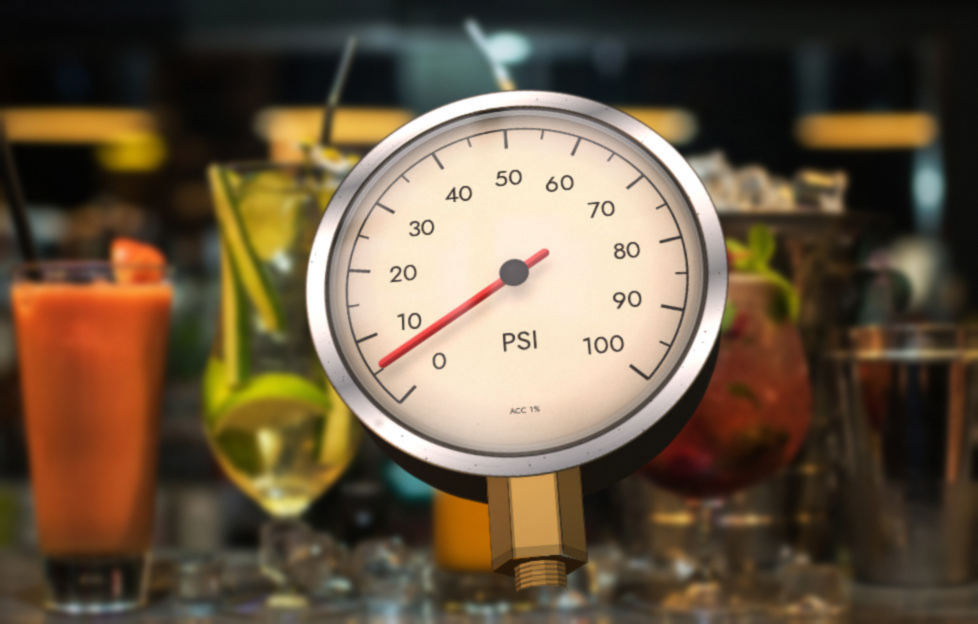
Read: 5psi
